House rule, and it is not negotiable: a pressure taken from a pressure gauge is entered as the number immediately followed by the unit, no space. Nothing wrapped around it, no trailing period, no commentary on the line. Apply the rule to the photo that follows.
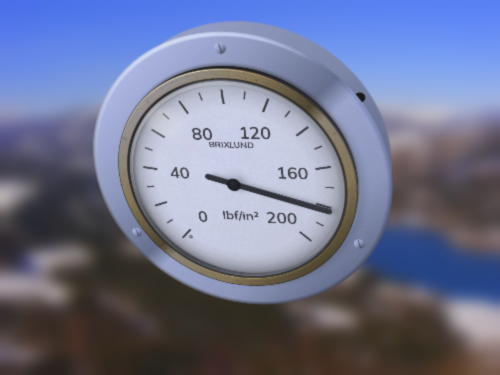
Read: 180psi
